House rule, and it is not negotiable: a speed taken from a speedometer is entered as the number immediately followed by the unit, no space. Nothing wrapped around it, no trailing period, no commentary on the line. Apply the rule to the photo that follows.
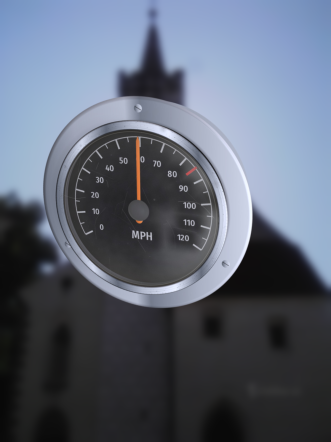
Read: 60mph
